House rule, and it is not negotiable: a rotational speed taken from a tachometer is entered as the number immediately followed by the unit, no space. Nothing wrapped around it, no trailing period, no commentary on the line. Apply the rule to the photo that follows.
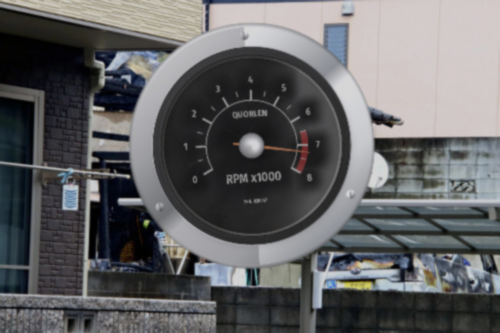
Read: 7250rpm
